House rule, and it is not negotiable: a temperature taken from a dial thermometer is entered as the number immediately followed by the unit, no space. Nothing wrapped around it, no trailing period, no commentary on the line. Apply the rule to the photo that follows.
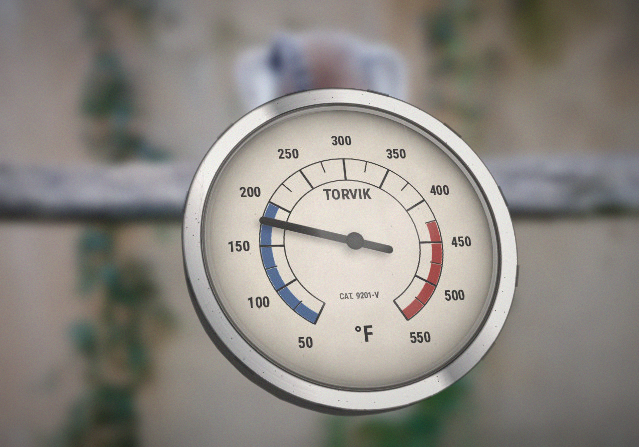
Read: 175°F
